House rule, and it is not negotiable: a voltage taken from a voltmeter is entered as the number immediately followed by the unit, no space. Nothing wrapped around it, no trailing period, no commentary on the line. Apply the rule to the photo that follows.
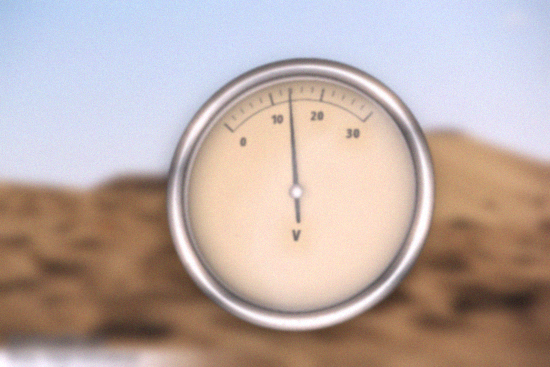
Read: 14V
